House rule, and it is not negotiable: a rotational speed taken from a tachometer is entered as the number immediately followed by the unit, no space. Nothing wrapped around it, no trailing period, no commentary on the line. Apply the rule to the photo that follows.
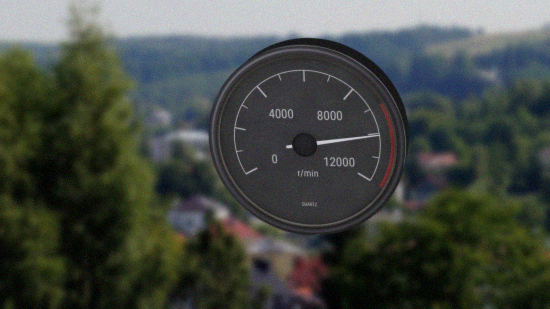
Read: 10000rpm
